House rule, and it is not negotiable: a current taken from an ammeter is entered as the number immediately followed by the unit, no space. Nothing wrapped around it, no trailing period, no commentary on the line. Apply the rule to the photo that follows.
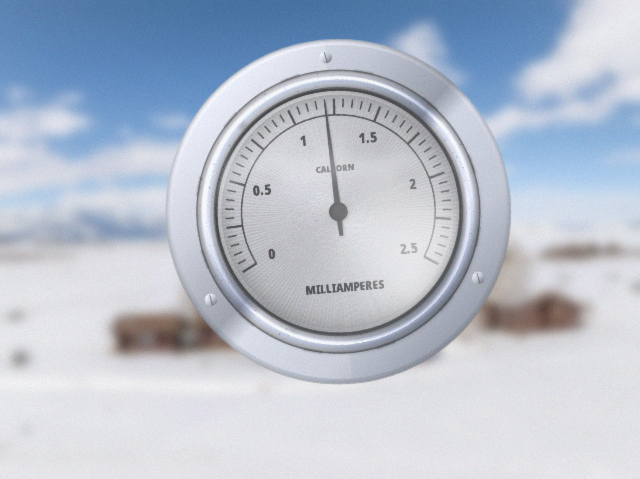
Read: 1.2mA
